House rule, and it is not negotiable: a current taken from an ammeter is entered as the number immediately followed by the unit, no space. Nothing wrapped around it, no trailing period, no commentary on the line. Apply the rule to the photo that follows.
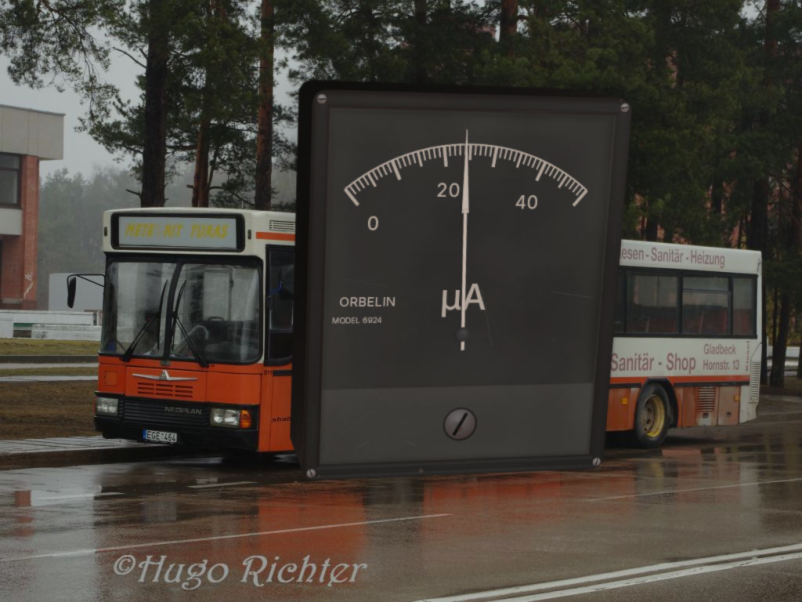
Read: 24µA
